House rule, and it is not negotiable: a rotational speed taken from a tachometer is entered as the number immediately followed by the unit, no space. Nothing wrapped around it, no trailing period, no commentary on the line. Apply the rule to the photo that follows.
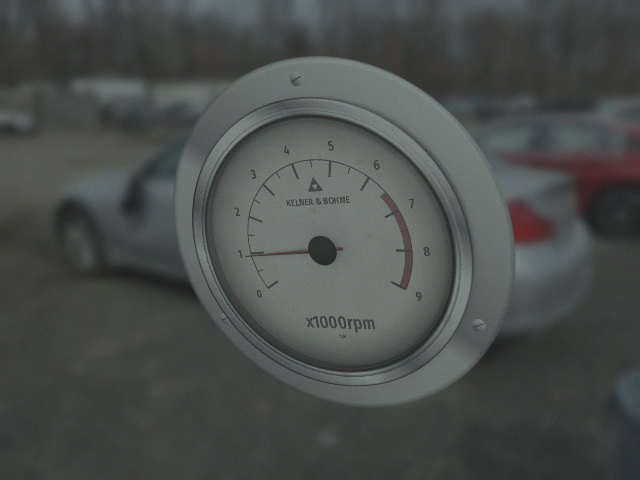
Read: 1000rpm
